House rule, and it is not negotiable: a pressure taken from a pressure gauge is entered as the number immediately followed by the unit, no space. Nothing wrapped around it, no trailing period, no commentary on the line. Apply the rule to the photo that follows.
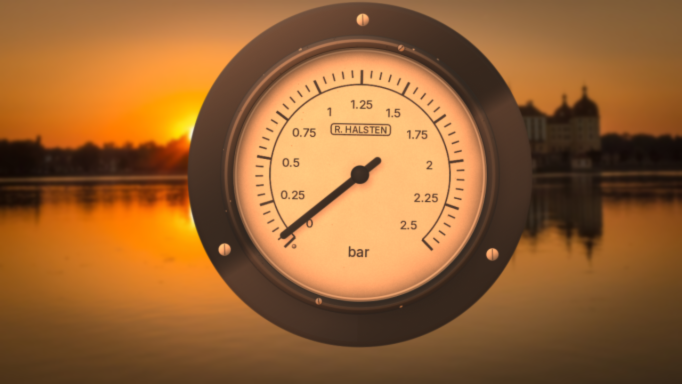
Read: 0.05bar
